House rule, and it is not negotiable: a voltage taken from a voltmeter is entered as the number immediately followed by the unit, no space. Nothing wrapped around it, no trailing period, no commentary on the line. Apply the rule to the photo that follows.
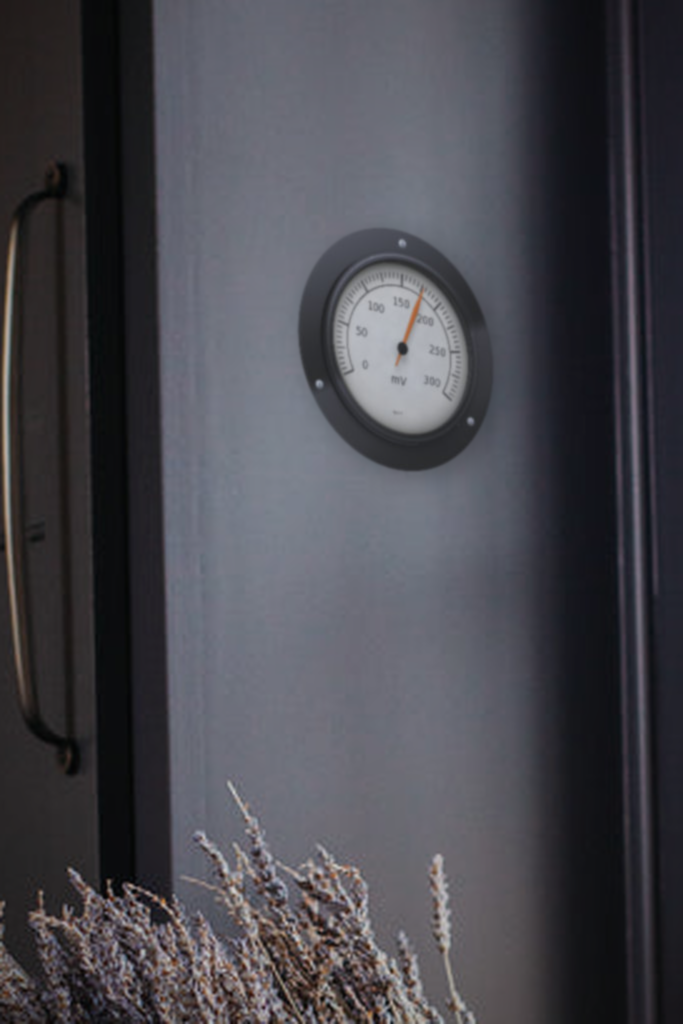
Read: 175mV
